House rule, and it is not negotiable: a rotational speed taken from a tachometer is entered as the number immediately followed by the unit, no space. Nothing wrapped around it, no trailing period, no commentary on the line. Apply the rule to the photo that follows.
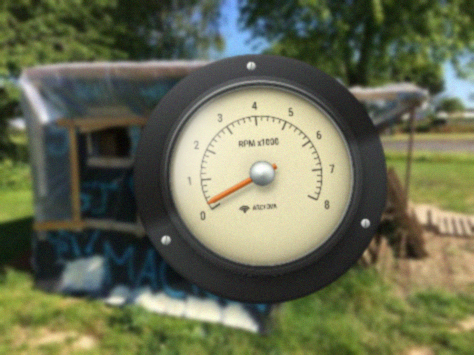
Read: 200rpm
